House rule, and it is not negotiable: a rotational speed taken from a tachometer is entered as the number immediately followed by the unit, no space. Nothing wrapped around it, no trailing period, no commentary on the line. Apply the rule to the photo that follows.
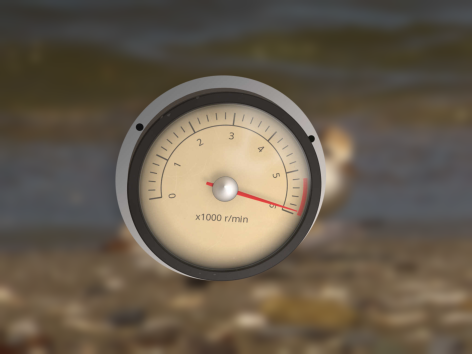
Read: 5900rpm
